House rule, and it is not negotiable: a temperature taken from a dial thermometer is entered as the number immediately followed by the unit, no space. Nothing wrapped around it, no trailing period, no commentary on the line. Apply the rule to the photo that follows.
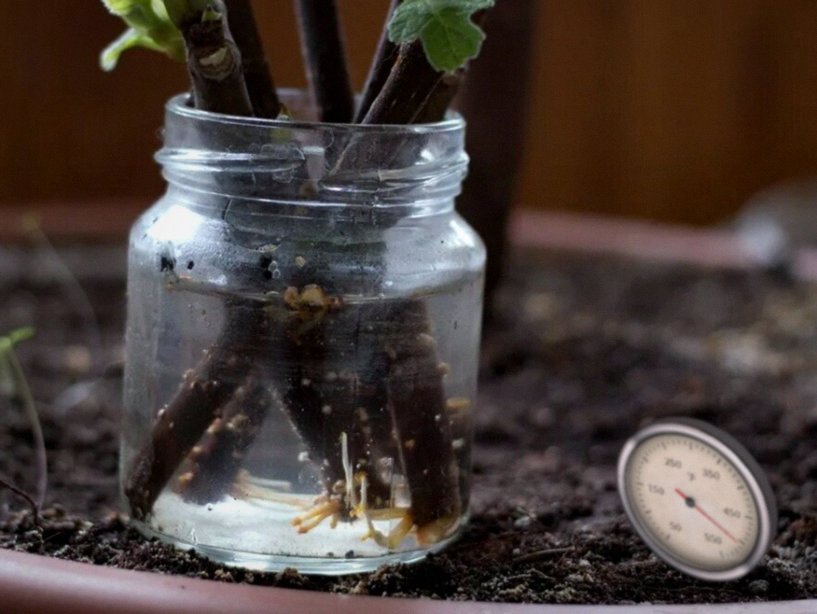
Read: 500°F
